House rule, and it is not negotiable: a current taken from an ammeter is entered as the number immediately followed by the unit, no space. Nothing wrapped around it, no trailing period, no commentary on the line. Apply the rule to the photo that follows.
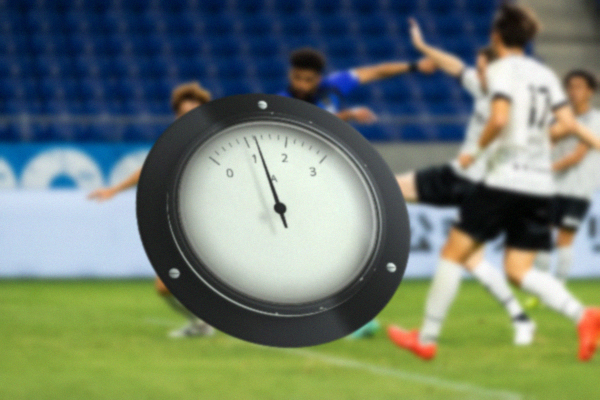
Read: 1.2A
